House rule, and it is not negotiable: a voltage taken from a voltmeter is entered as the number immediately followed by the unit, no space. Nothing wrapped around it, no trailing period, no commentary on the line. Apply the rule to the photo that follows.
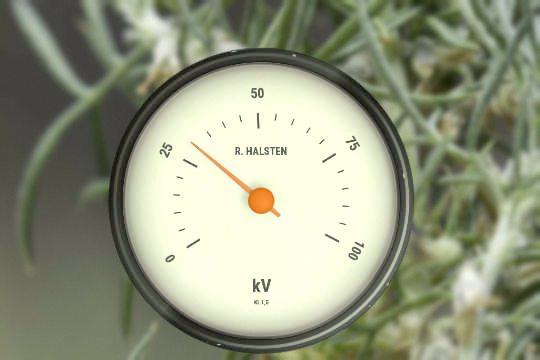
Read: 30kV
